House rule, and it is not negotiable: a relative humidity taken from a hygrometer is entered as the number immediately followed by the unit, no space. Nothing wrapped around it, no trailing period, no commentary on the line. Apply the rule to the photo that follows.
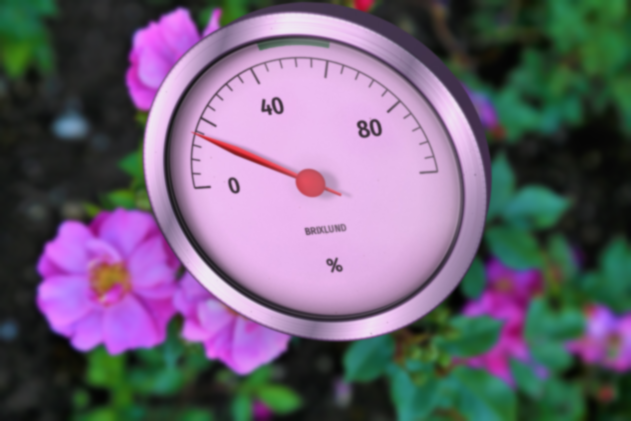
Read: 16%
